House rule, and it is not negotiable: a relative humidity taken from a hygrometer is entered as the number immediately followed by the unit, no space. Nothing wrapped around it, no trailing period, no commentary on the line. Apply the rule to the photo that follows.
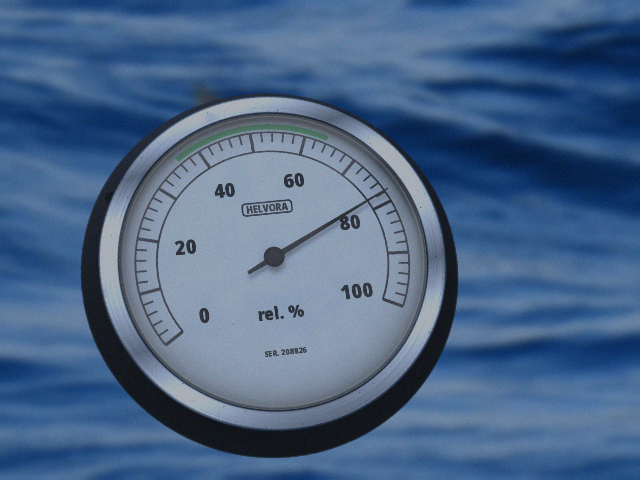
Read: 78%
